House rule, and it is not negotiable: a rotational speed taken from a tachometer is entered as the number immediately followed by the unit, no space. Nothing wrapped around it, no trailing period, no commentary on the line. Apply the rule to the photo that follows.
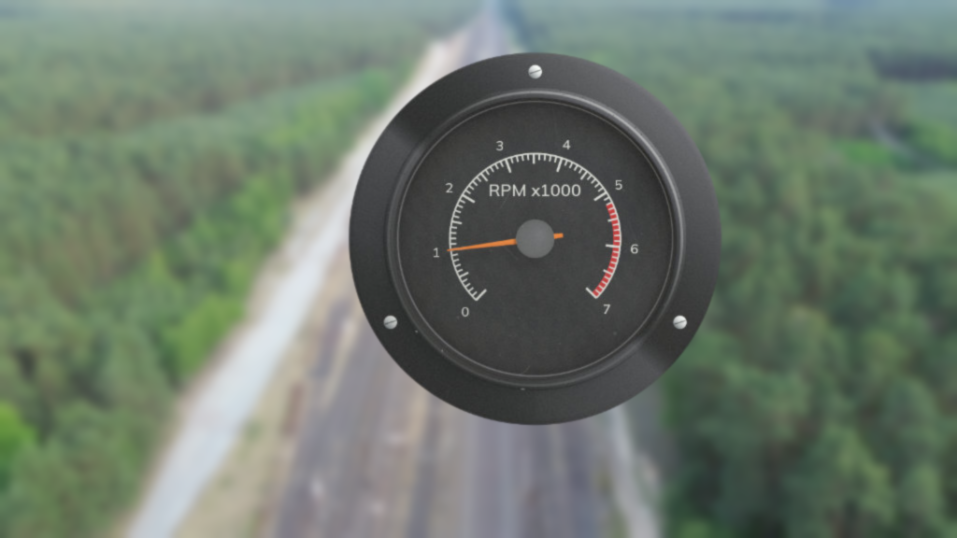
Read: 1000rpm
